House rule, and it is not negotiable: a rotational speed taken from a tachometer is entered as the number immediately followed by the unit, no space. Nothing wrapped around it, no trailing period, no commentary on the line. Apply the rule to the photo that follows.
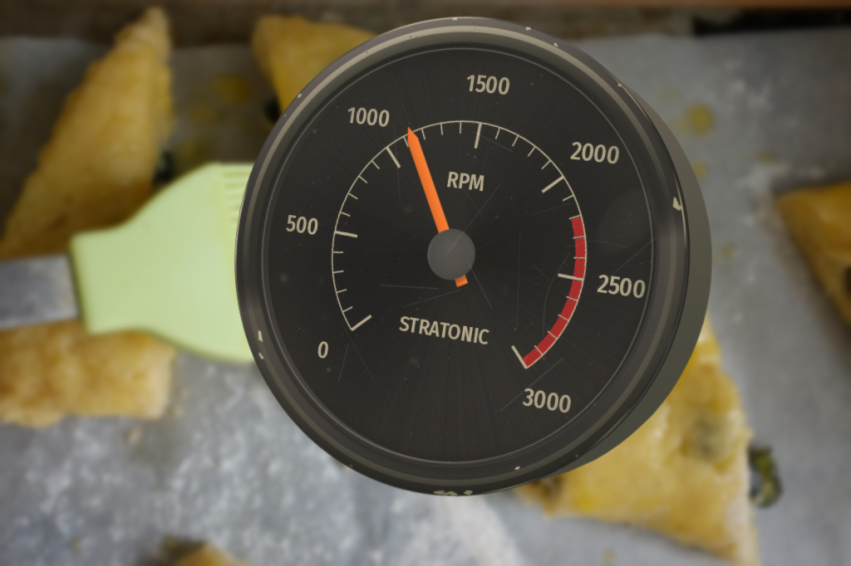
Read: 1150rpm
